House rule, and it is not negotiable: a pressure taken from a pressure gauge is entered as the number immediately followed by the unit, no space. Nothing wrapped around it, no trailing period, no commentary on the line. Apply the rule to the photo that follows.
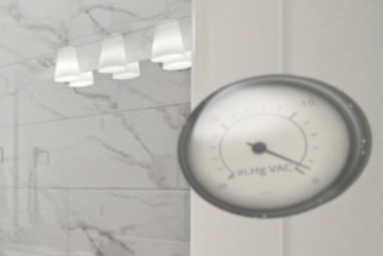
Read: -1inHg
